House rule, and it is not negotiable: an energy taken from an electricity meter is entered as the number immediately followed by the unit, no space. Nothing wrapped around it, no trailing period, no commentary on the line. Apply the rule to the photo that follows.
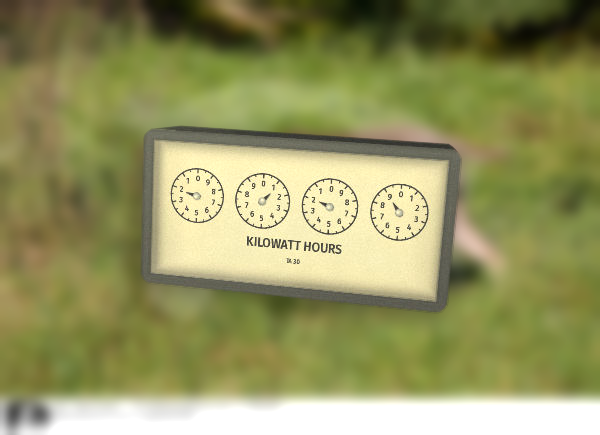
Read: 2119kWh
